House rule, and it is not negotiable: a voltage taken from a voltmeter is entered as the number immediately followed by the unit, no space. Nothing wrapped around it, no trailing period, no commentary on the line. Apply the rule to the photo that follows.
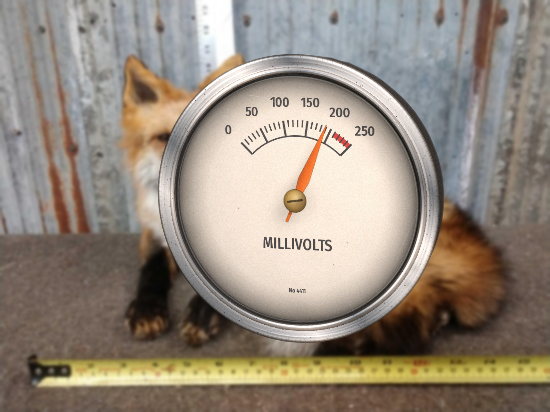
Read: 190mV
